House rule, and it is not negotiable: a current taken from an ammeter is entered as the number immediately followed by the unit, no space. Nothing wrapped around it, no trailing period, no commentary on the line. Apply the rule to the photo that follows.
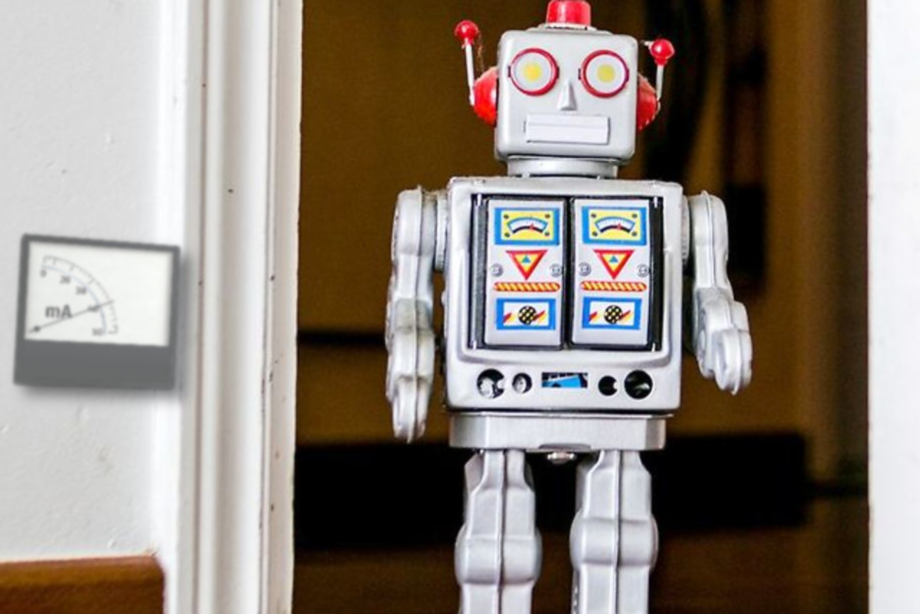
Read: 40mA
